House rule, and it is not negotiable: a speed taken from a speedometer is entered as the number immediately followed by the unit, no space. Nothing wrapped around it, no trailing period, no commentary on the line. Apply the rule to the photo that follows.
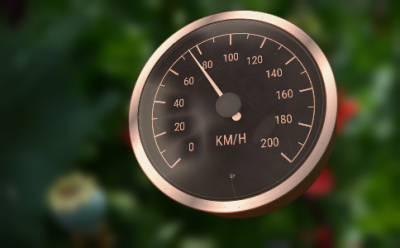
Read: 75km/h
